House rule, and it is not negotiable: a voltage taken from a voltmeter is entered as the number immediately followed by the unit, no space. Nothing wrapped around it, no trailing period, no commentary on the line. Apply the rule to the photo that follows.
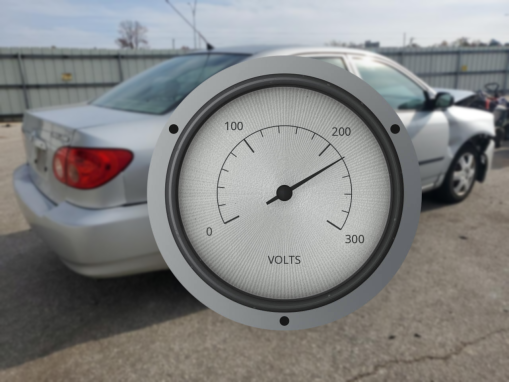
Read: 220V
